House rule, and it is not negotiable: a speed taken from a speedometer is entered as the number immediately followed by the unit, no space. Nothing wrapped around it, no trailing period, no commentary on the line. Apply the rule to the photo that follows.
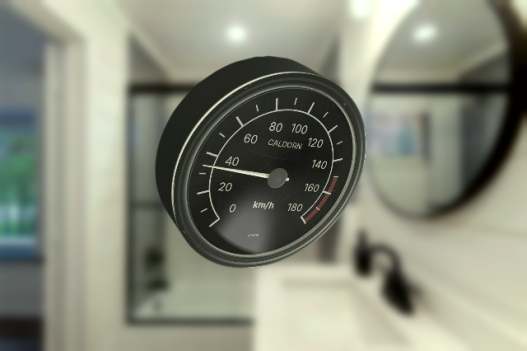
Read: 35km/h
